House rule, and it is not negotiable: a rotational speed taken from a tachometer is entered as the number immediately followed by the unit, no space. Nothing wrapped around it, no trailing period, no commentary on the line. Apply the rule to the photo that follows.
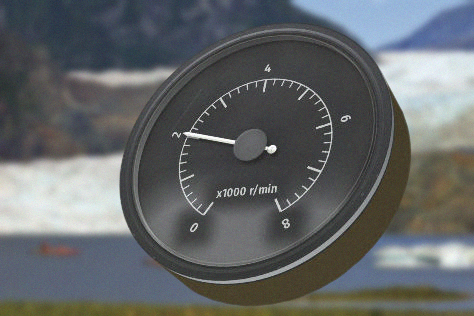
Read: 2000rpm
